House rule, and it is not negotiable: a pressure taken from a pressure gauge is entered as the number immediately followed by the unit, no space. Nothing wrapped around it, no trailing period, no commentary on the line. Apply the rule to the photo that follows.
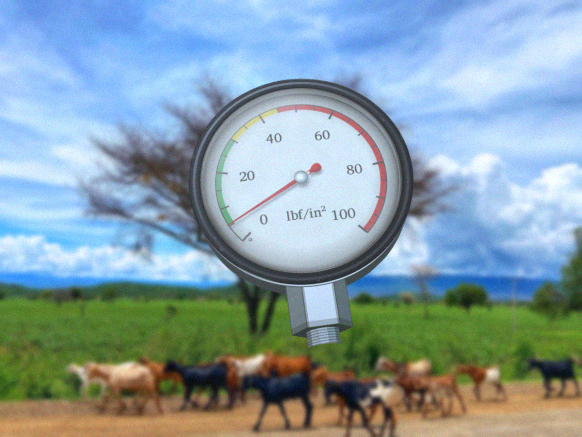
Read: 5psi
